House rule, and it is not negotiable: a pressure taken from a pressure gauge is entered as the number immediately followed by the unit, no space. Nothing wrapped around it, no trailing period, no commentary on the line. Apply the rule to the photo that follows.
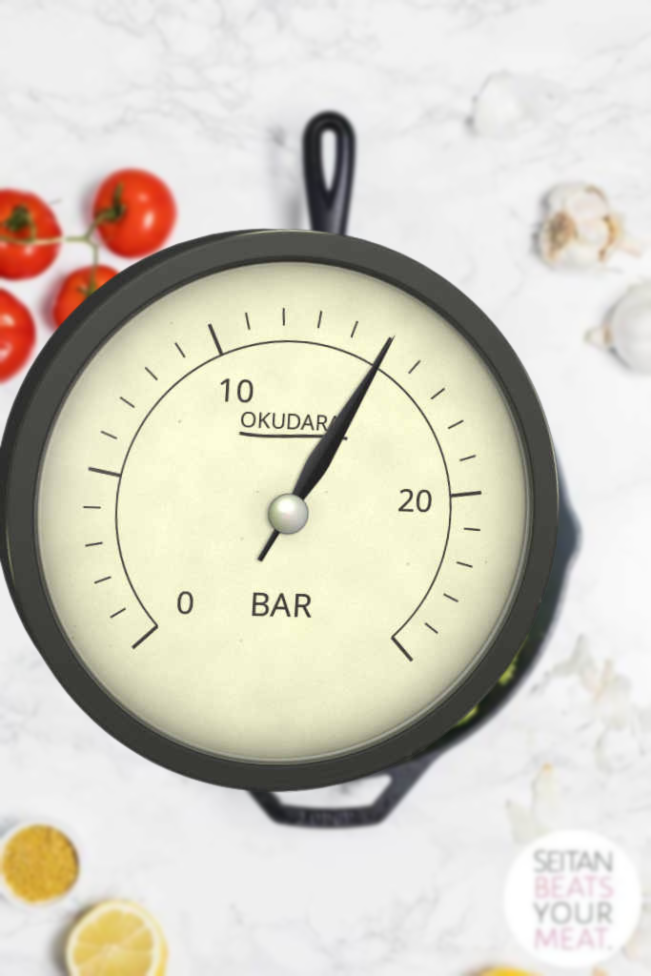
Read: 15bar
